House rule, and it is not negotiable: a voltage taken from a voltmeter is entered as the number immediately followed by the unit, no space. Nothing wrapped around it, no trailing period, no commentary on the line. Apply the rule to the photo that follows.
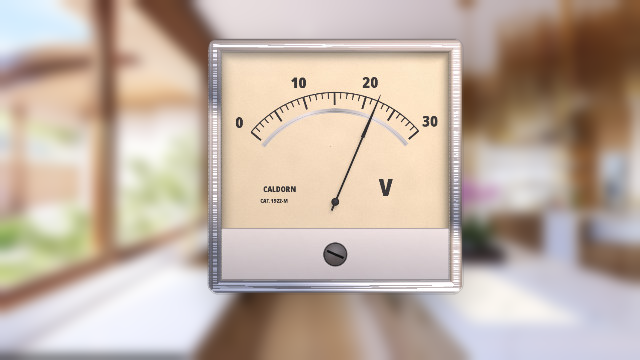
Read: 22V
